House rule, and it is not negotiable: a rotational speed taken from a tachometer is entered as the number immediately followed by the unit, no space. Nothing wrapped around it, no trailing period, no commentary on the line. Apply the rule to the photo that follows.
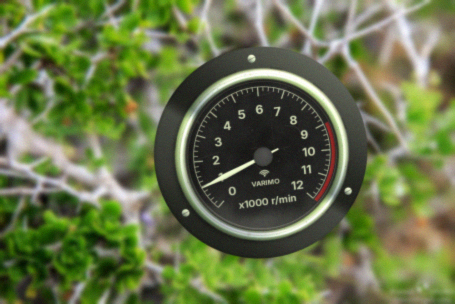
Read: 1000rpm
